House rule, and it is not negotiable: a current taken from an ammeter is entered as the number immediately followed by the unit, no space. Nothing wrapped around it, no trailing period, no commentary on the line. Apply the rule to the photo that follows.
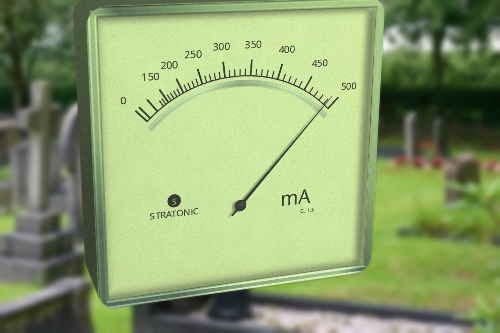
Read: 490mA
